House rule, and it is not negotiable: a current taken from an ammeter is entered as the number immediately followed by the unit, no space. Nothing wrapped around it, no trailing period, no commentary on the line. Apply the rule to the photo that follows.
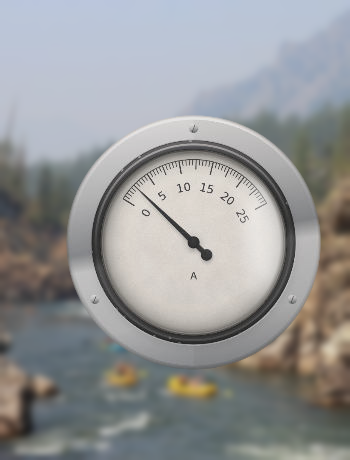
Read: 2.5A
